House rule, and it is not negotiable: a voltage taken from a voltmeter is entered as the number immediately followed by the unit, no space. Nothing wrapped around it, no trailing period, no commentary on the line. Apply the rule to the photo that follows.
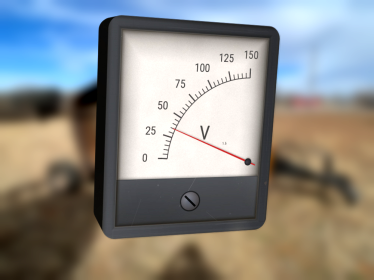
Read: 35V
